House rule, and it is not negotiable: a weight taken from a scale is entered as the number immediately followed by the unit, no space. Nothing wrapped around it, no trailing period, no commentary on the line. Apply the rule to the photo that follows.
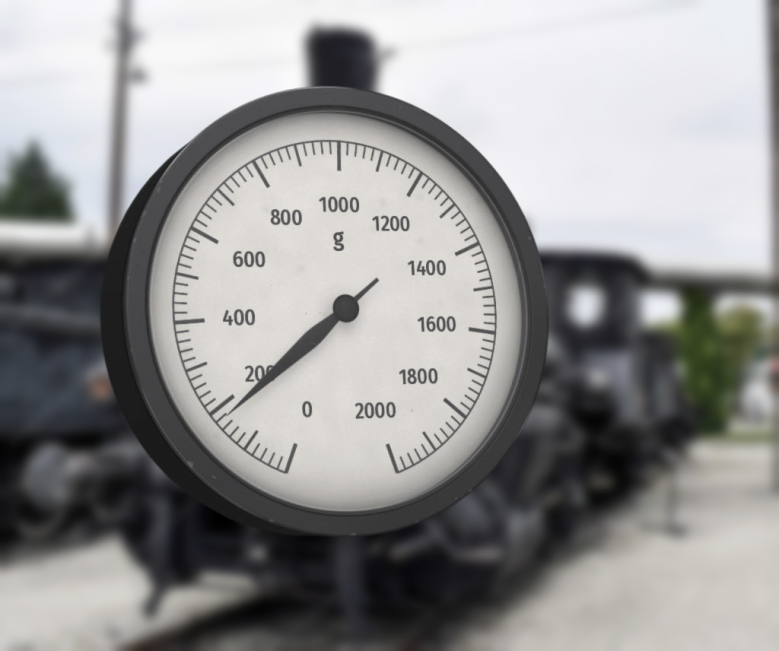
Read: 180g
